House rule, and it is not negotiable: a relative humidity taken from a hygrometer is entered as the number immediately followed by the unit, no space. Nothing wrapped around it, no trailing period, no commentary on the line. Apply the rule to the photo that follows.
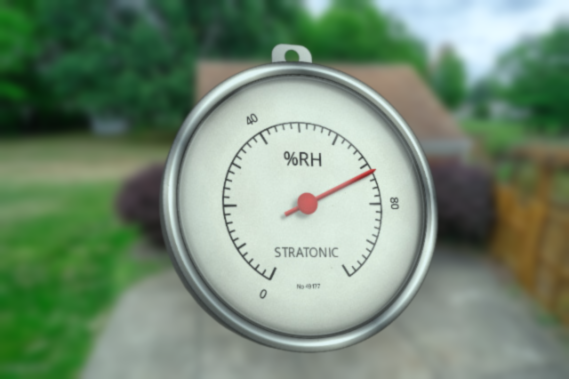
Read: 72%
